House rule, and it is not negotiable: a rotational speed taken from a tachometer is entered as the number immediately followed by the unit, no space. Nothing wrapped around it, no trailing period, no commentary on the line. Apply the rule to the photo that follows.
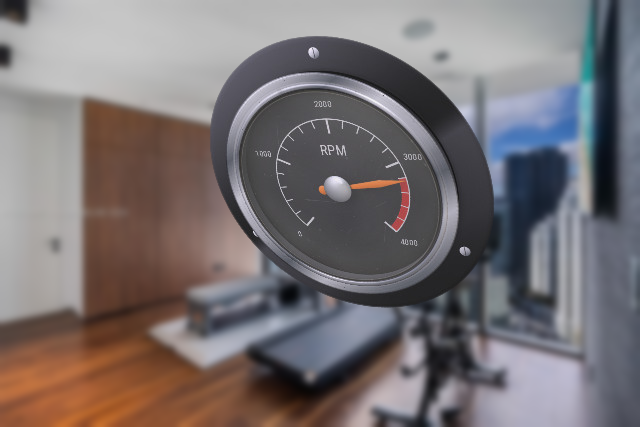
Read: 3200rpm
